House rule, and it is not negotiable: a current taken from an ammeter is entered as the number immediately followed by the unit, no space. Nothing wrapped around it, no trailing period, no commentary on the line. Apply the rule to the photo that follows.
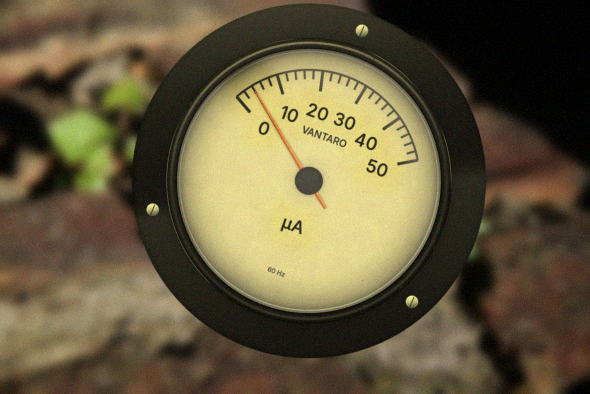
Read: 4µA
